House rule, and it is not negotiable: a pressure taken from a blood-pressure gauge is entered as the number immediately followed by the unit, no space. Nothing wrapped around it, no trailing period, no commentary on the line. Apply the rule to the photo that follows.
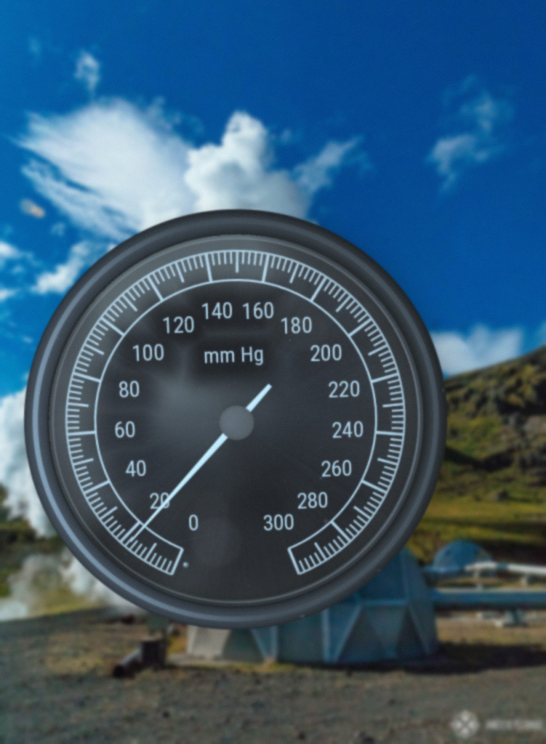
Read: 18mmHg
